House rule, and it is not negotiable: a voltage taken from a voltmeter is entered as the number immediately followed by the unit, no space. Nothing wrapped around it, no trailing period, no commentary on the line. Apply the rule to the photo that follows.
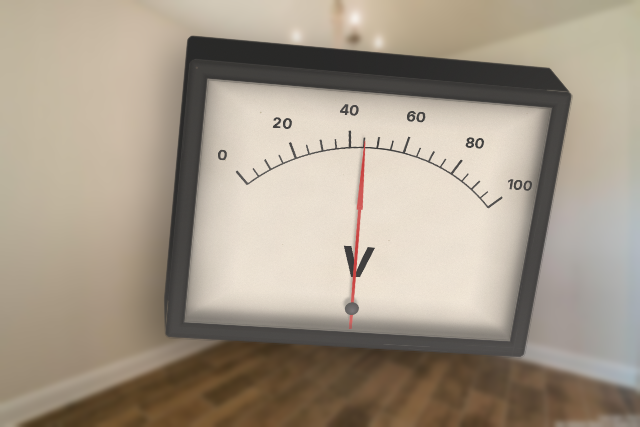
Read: 45V
